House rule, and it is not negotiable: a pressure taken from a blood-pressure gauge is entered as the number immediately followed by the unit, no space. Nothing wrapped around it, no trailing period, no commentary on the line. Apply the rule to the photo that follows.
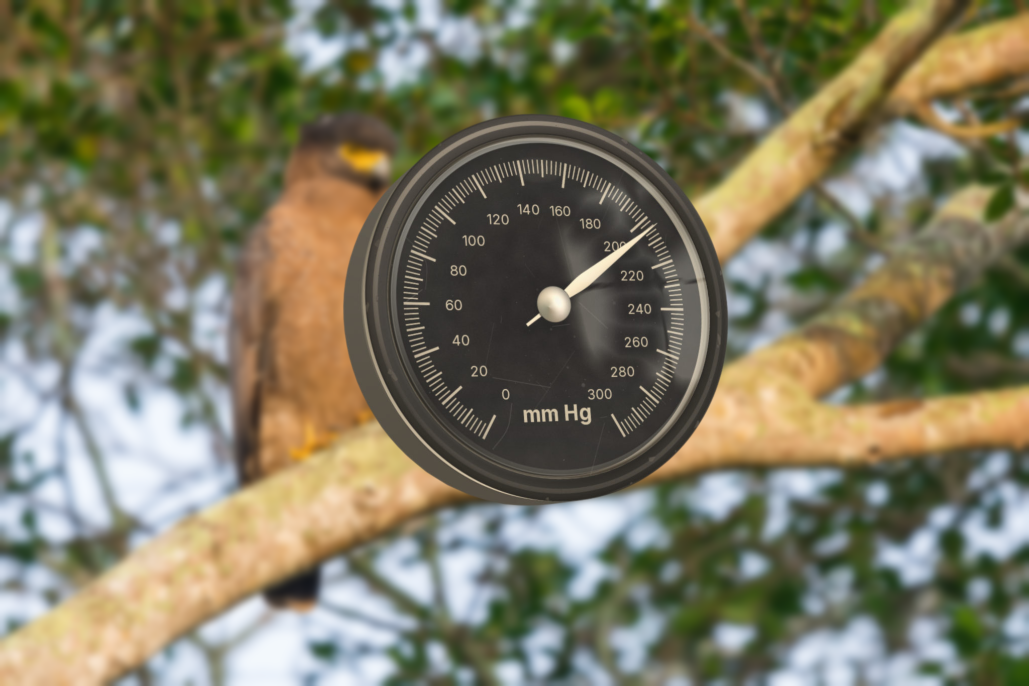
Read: 204mmHg
